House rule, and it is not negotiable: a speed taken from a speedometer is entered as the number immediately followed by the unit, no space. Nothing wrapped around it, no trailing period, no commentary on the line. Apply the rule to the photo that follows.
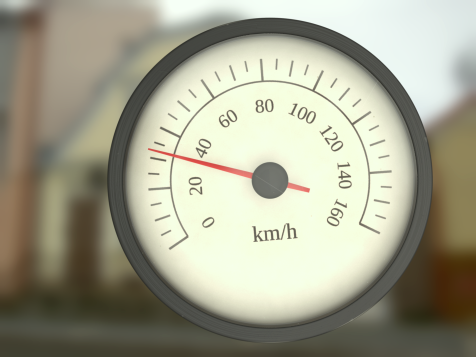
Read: 32.5km/h
